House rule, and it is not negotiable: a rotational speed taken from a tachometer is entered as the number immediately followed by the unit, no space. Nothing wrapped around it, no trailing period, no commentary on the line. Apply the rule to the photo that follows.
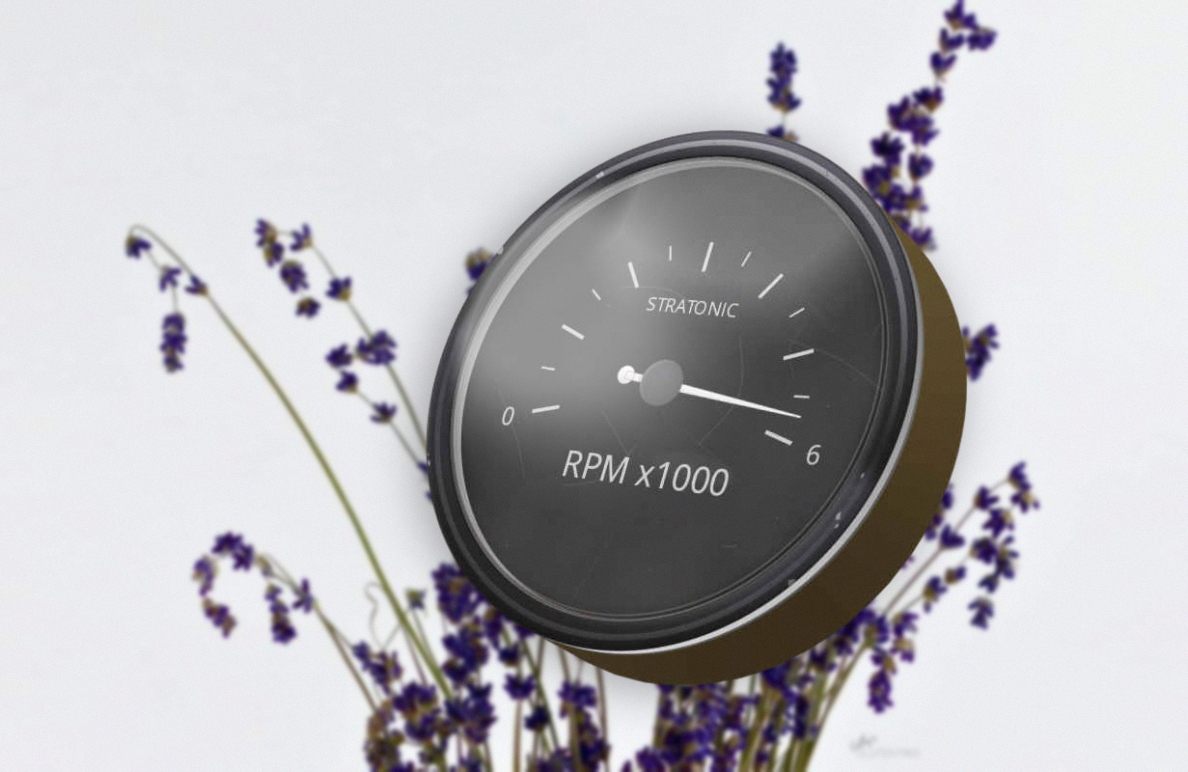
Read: 5750rpm
